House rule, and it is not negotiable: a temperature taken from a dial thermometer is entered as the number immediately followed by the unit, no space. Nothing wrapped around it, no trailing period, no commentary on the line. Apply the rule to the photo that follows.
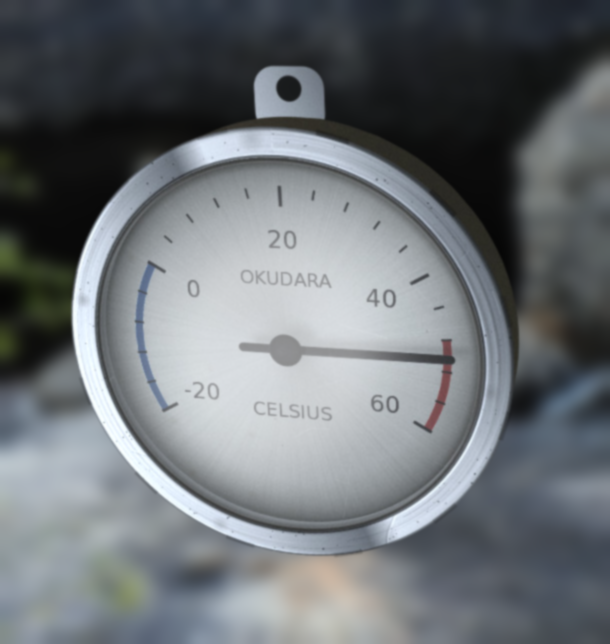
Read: 50°C
